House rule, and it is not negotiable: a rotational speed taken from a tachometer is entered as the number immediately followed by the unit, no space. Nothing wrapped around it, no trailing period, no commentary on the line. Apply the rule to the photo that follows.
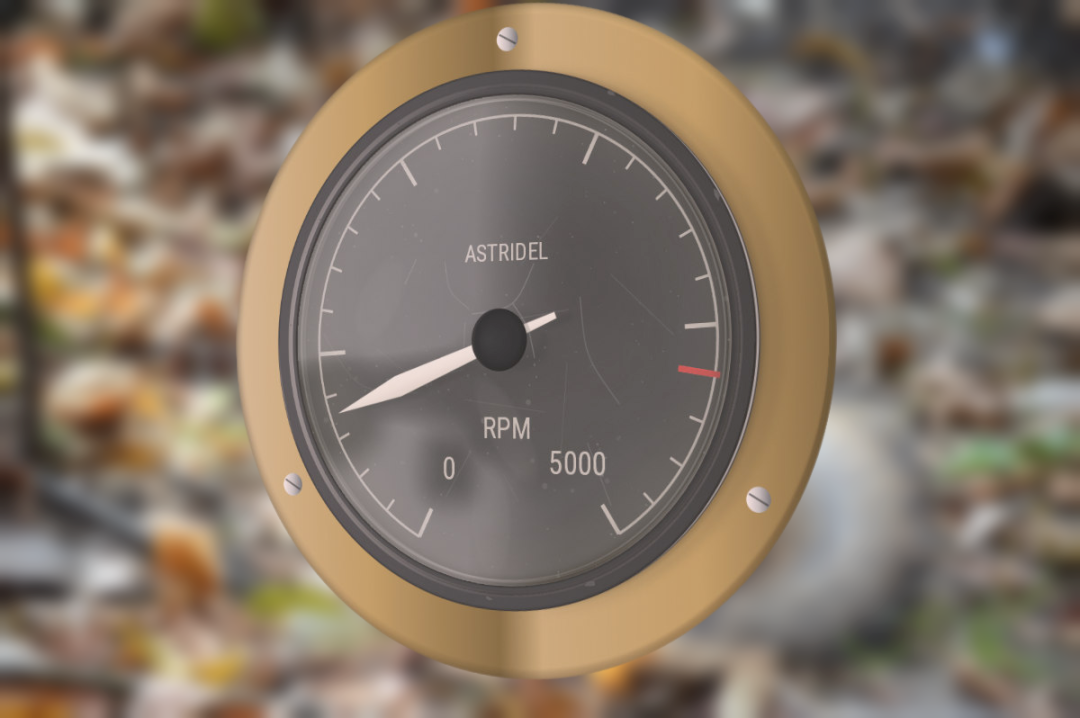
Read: 700rpm
